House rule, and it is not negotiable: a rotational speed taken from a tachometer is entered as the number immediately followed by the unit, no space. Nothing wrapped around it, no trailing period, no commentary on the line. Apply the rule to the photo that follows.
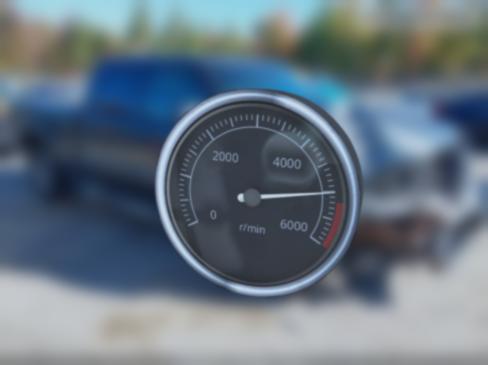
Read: 5000rpm
